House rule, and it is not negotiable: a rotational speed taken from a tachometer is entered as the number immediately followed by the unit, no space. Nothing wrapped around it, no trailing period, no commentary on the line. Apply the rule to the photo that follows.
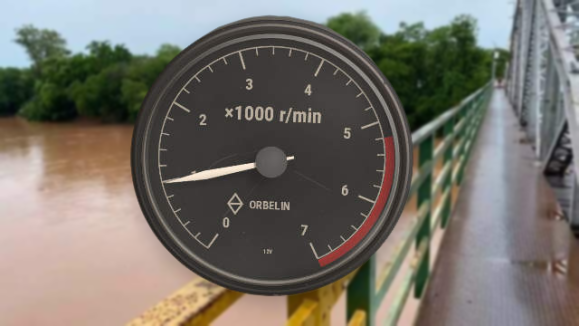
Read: 1000rpm
